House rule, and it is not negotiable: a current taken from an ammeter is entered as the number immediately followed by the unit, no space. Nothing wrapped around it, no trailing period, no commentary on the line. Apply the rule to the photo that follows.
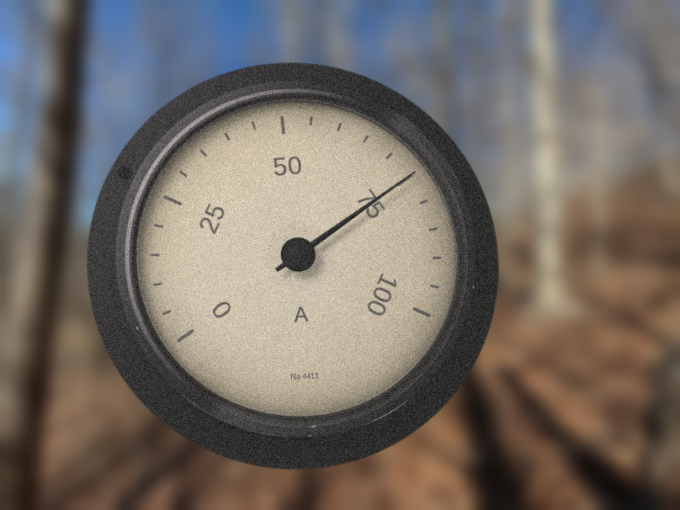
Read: 75A
